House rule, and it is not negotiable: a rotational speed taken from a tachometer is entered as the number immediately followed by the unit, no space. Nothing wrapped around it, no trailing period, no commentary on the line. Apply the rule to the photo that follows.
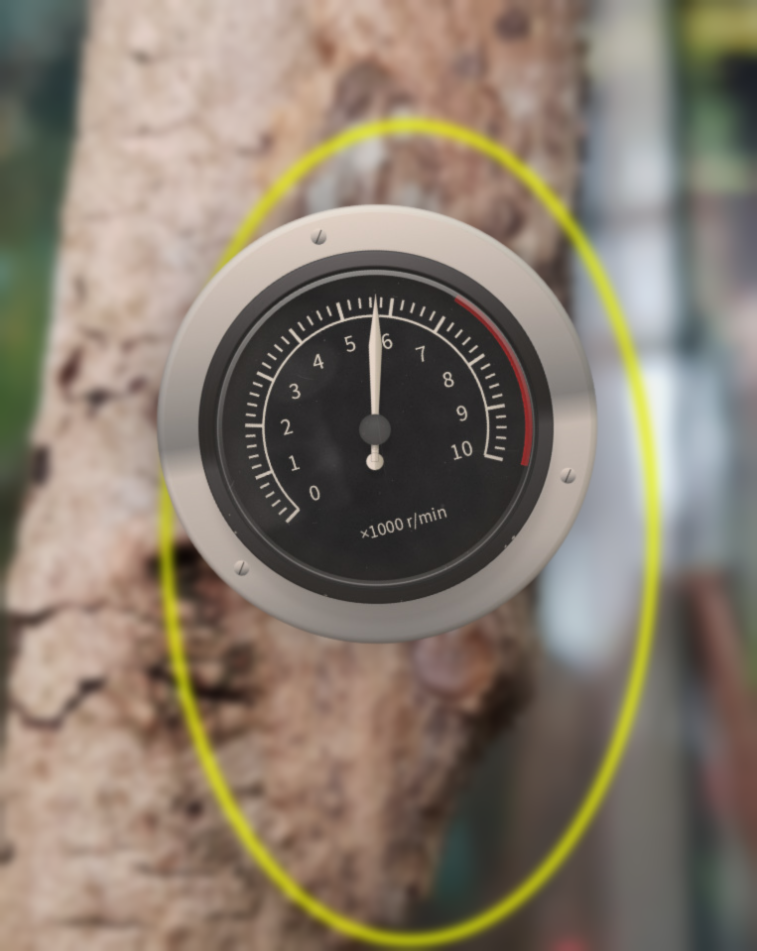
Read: 5700rpm
